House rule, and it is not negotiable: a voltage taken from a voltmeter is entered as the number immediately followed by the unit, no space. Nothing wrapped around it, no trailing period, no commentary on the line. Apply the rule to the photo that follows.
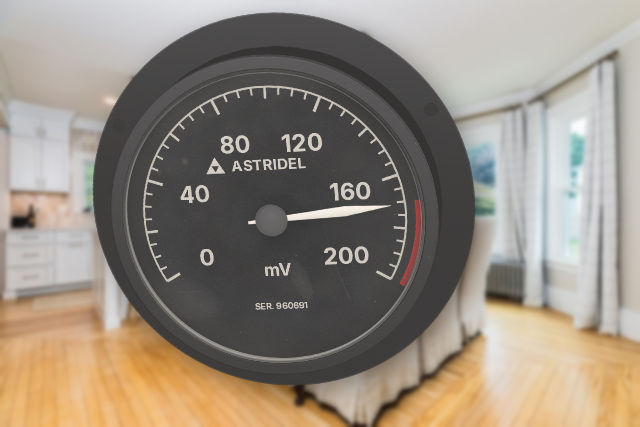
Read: 170mV
